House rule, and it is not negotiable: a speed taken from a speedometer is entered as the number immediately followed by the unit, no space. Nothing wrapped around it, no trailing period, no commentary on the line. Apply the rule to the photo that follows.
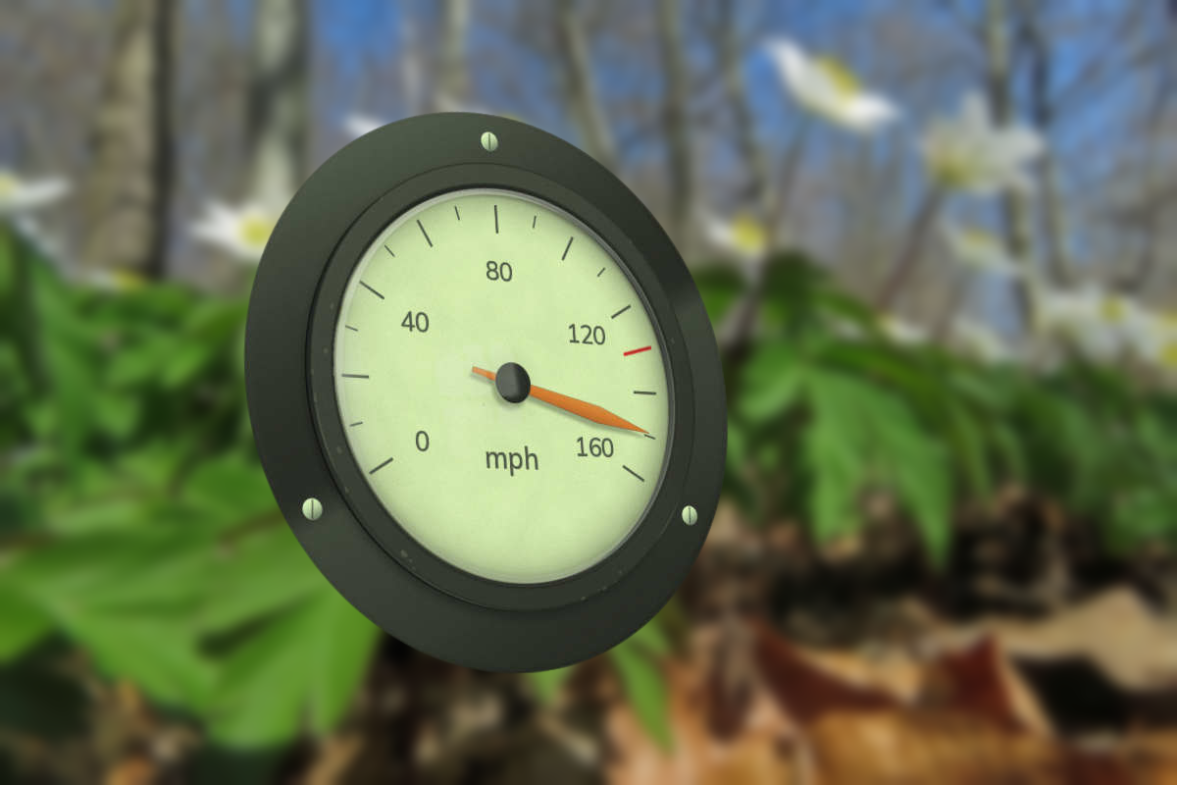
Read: 150mph
